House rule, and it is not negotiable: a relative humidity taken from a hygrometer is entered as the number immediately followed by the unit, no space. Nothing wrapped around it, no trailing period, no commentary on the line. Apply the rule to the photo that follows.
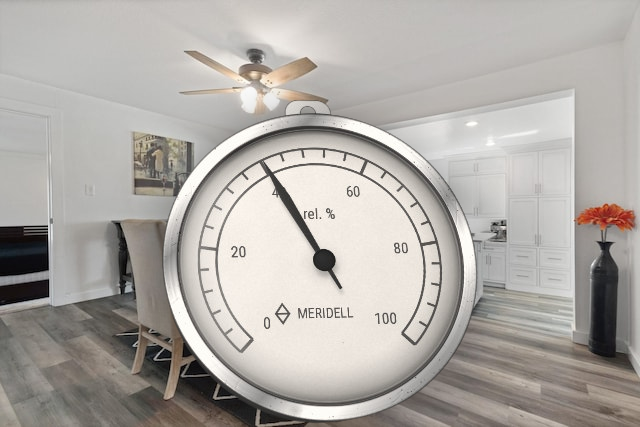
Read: 40%
